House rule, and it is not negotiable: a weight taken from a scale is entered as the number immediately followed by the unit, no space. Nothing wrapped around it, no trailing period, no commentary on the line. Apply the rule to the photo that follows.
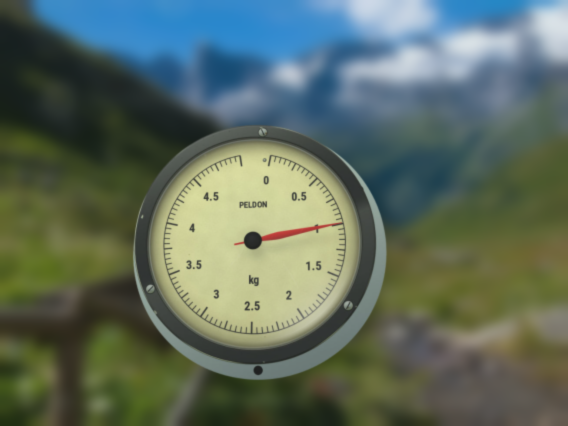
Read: 1kg
